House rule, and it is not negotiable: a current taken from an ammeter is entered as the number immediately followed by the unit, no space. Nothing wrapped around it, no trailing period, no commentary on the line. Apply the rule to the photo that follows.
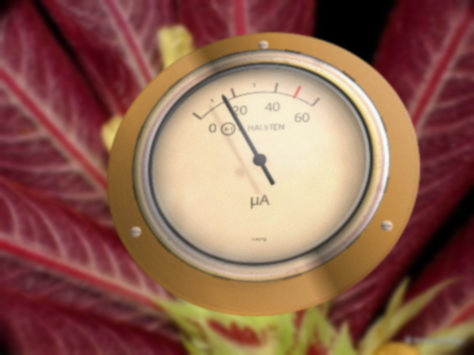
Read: 15µA
